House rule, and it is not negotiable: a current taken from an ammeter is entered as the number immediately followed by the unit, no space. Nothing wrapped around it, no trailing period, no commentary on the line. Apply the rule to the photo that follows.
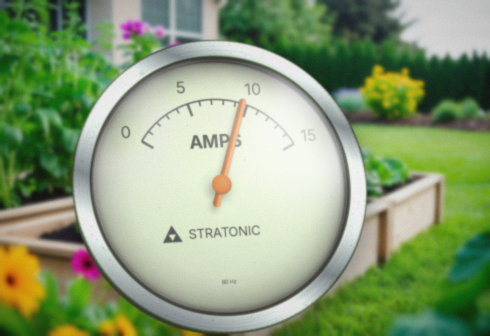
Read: 9.5A
